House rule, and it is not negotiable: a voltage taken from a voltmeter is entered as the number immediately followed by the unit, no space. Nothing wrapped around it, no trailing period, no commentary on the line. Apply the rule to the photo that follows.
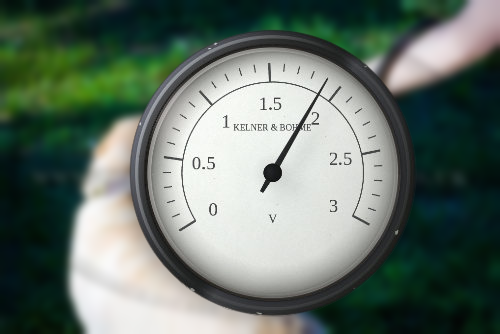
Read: 1.9V
